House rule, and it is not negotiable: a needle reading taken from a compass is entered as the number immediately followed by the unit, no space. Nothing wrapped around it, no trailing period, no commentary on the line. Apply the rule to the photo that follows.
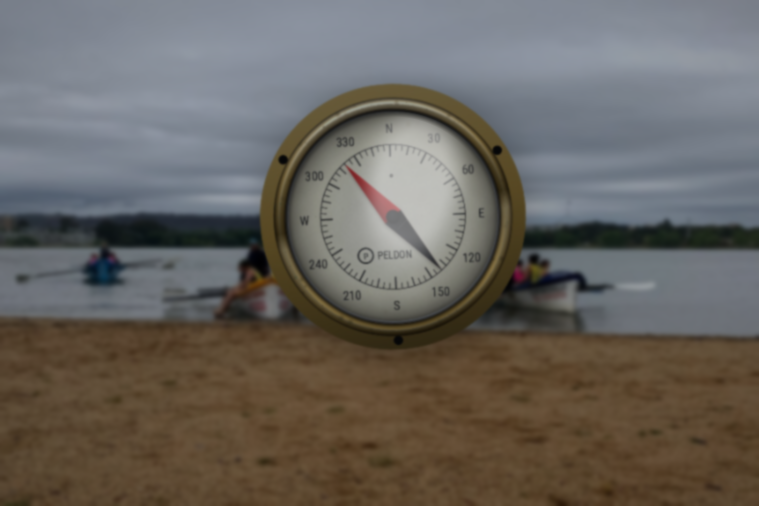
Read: 320°
